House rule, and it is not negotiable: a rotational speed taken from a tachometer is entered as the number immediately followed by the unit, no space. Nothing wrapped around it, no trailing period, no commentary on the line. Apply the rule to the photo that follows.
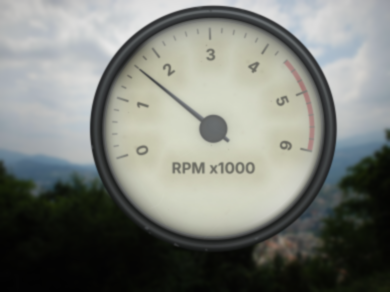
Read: 1600rpm
